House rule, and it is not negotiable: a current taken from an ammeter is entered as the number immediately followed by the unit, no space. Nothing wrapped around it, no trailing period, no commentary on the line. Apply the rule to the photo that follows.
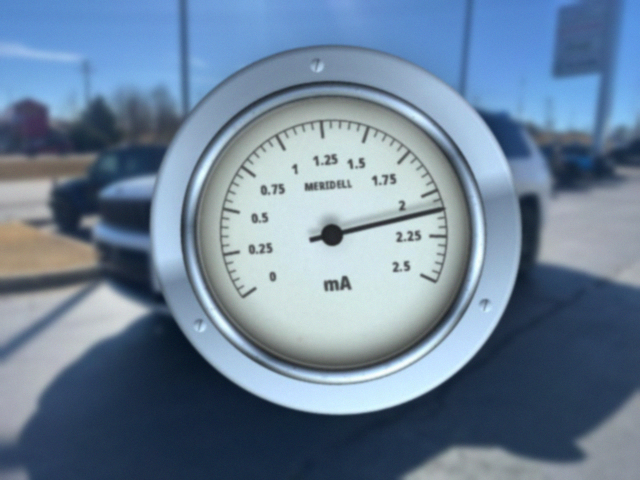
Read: 2.1mA
